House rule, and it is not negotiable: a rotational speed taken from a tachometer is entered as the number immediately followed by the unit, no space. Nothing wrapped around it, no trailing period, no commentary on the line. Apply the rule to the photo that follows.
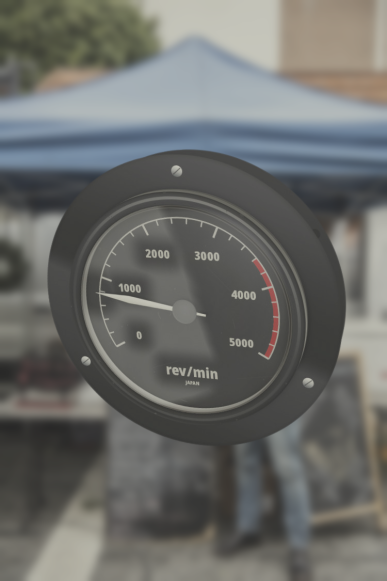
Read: 800rpm
